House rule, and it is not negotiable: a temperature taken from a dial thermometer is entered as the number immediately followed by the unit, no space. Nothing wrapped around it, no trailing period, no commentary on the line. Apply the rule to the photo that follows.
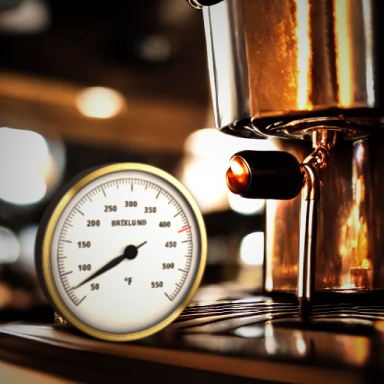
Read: 75°F
